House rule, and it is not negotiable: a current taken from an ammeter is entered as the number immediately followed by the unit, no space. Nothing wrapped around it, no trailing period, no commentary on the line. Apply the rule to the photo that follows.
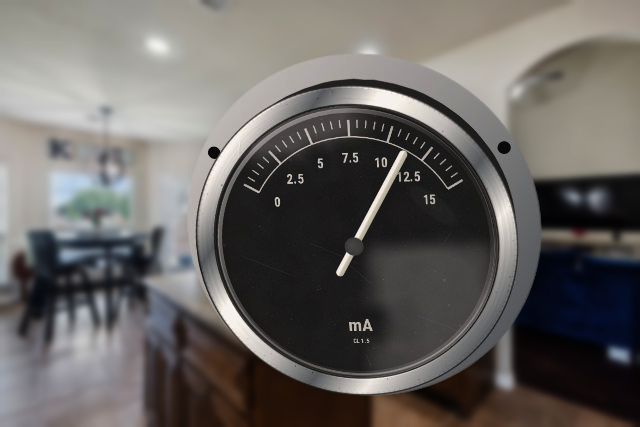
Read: 11.25mA
